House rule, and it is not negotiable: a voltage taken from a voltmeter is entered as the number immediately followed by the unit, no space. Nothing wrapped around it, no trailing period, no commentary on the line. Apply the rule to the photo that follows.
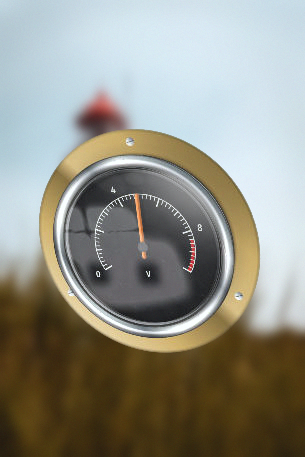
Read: 5V
